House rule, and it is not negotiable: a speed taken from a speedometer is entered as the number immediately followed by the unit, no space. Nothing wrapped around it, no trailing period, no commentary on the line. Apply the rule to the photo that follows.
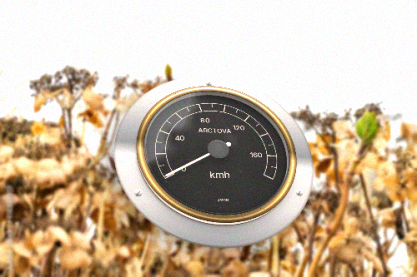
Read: 0km/h
